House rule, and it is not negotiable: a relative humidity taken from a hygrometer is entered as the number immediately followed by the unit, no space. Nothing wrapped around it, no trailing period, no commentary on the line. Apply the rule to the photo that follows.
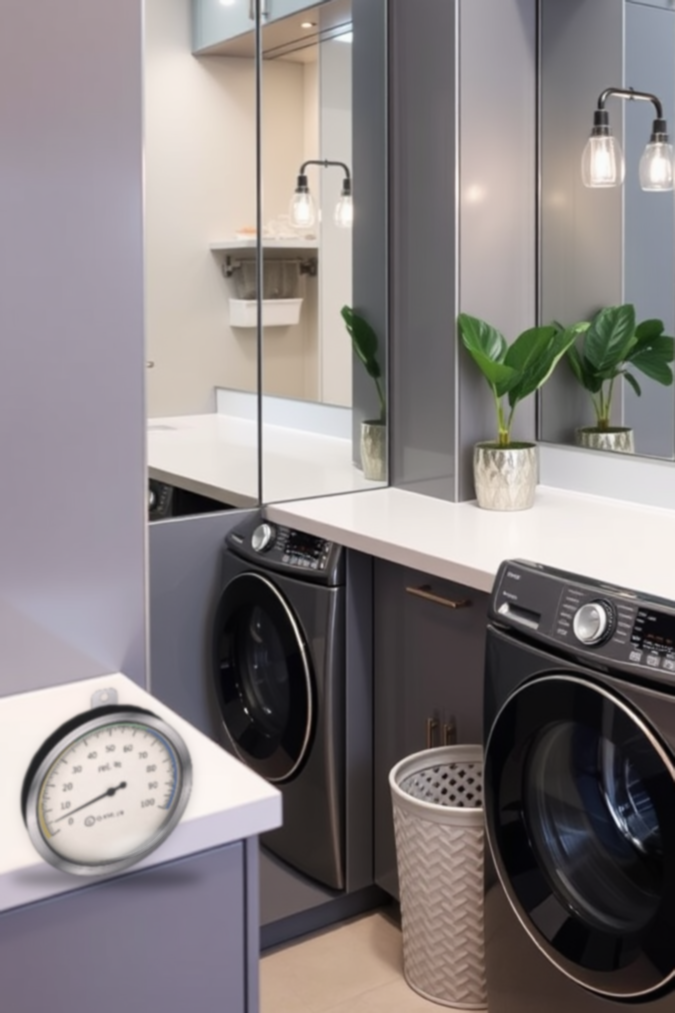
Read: 5%
